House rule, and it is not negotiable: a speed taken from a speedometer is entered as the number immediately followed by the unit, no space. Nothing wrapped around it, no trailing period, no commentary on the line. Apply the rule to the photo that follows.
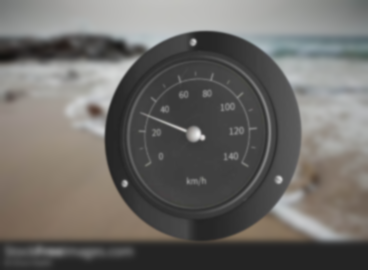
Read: 30km/h
